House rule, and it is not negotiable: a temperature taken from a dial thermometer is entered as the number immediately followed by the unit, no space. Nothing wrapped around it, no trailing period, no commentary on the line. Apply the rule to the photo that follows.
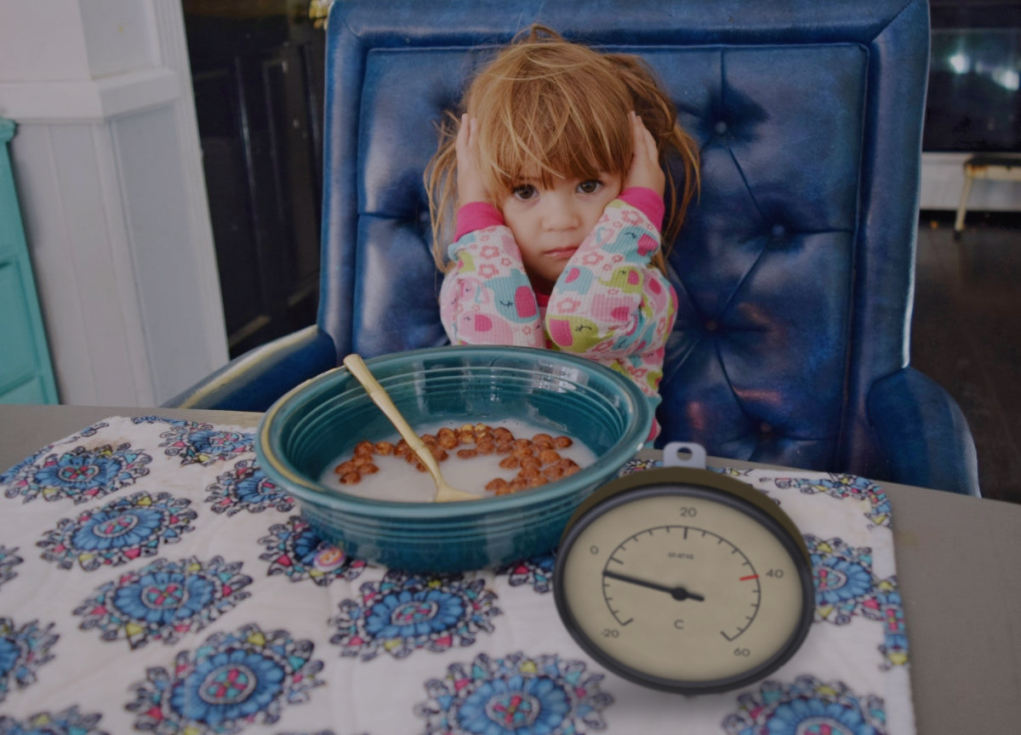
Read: -4°C
